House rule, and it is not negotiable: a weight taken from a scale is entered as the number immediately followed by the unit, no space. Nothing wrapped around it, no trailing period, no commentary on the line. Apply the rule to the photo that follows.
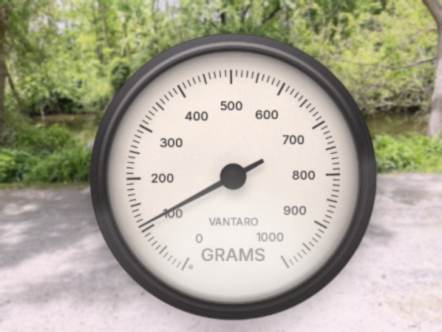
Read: 110g
